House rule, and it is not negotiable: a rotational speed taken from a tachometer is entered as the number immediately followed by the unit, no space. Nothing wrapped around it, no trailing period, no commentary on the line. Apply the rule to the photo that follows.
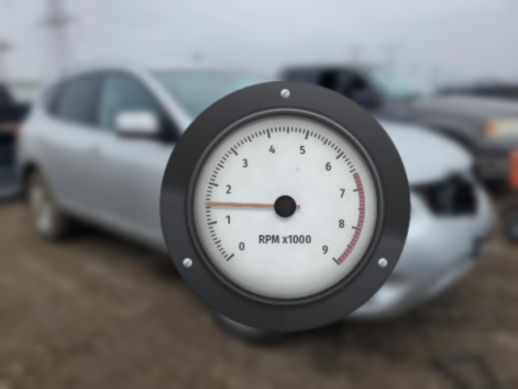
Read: 1500rpm
